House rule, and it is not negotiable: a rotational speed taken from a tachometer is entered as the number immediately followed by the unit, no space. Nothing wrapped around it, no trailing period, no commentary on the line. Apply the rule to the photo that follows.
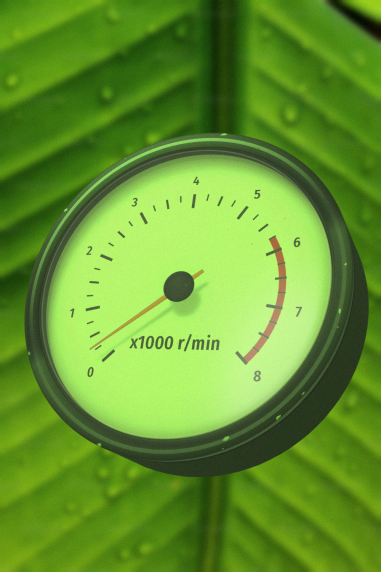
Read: 250rpm
